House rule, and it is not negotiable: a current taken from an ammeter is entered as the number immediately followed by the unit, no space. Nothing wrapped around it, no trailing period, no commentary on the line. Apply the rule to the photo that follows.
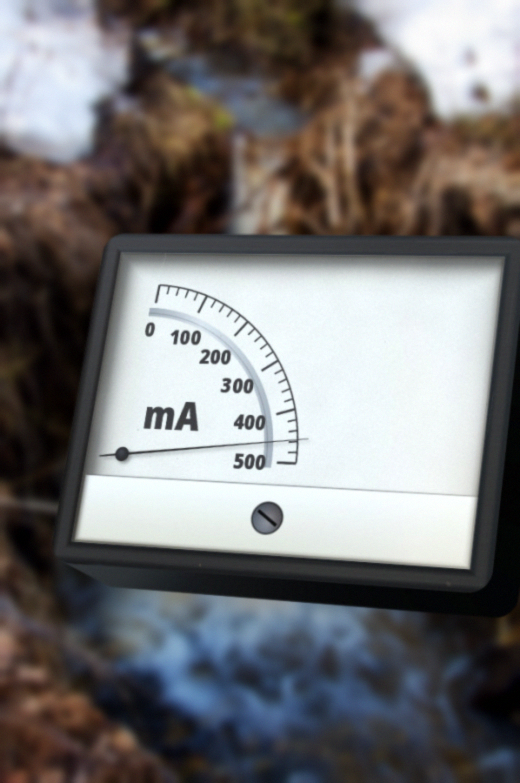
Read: 460mA
